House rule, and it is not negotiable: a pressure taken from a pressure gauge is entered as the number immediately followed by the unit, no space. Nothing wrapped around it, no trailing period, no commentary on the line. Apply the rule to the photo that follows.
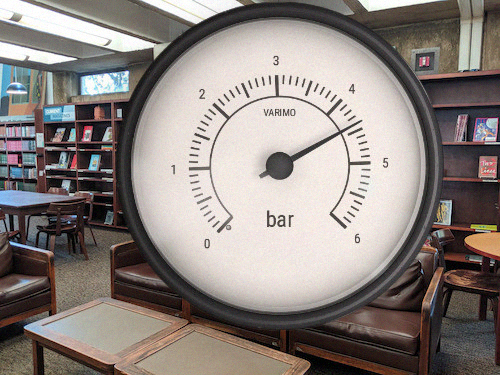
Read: 4.4bar
